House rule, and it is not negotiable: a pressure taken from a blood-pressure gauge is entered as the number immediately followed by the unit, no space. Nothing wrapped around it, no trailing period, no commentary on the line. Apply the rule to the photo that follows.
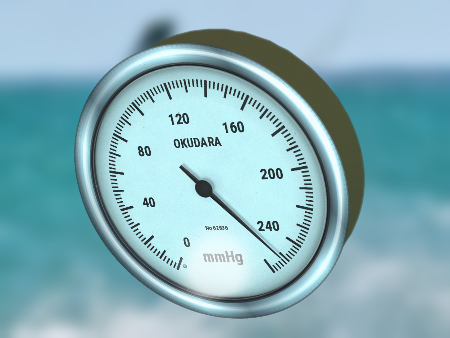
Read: 250mmHg
